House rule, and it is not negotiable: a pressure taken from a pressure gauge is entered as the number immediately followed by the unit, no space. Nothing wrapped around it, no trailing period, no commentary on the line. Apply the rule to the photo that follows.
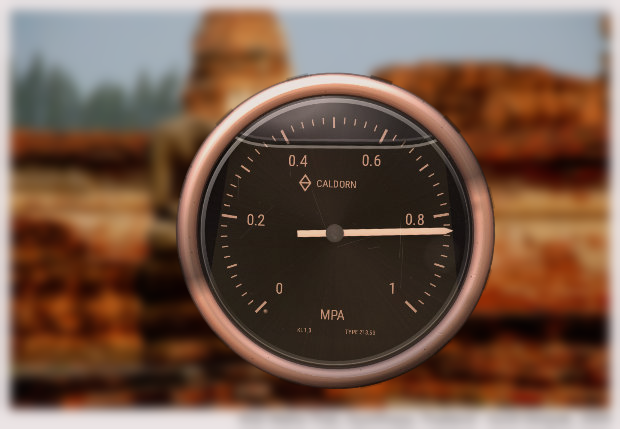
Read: 0.83MPa
